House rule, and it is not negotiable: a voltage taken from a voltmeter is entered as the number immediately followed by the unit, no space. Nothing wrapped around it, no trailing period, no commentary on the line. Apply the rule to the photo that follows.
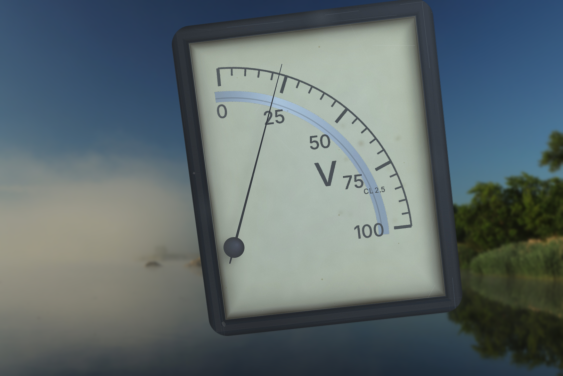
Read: 22.5V
